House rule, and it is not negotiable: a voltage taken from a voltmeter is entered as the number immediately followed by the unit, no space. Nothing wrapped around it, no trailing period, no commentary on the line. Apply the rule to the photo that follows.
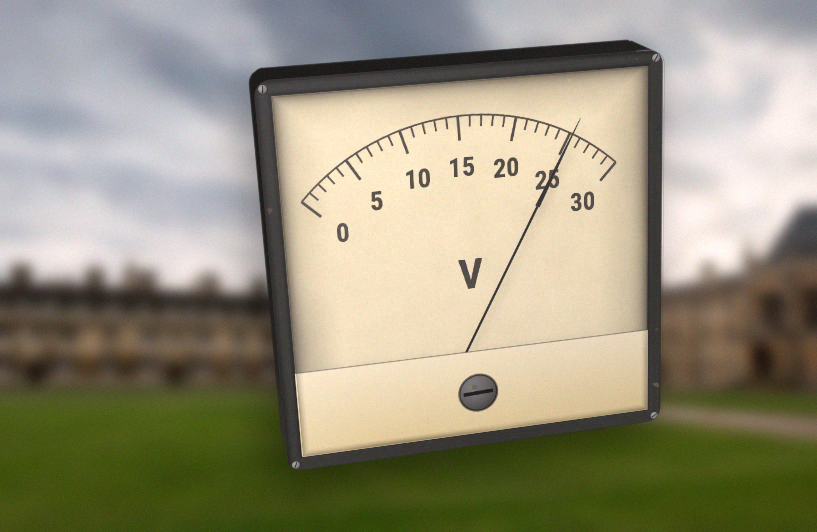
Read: 25V
